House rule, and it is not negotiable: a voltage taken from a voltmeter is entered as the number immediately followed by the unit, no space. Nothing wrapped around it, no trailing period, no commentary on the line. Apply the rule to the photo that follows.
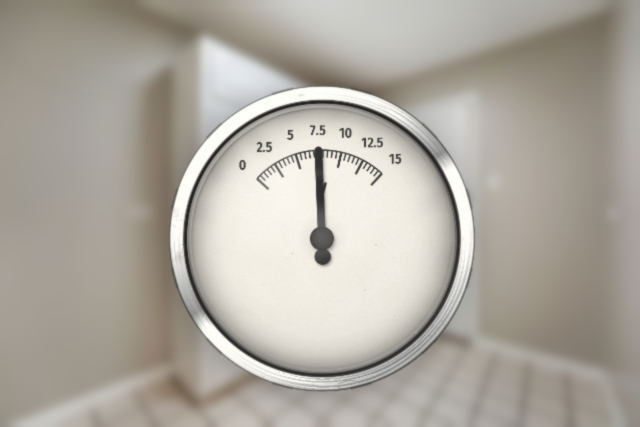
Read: 7.5V
